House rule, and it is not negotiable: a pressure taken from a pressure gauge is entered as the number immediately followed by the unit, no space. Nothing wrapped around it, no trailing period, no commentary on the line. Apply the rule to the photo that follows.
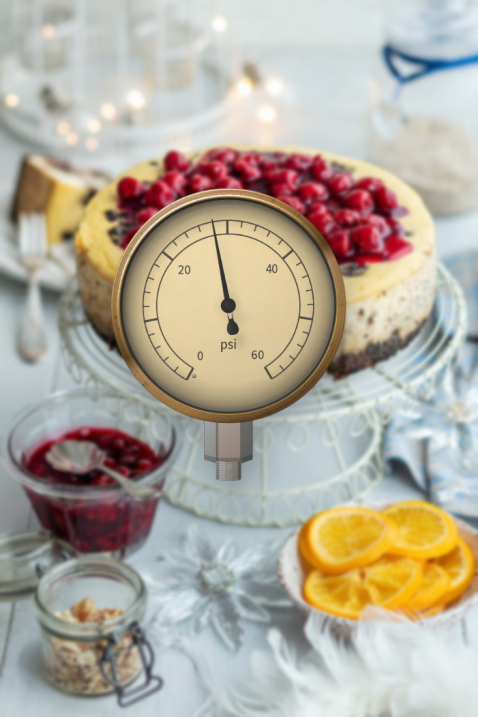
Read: 28psi
